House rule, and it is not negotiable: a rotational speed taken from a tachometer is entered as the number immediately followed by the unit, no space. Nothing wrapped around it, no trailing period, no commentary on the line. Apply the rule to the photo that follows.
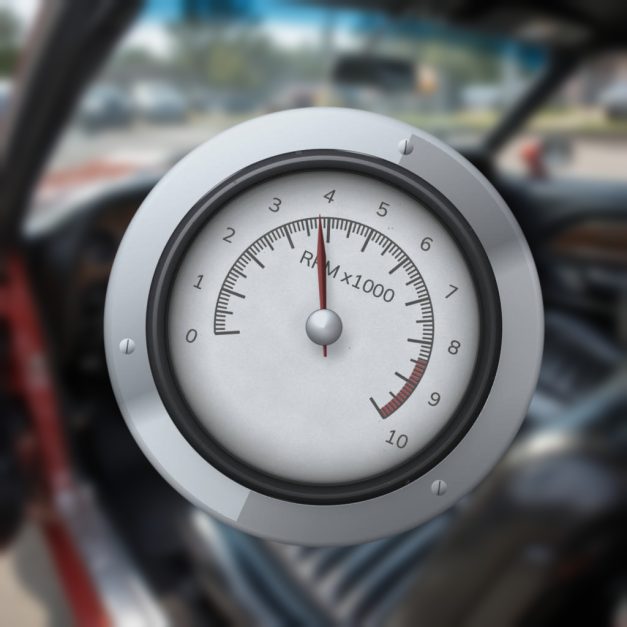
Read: 3800rpm
